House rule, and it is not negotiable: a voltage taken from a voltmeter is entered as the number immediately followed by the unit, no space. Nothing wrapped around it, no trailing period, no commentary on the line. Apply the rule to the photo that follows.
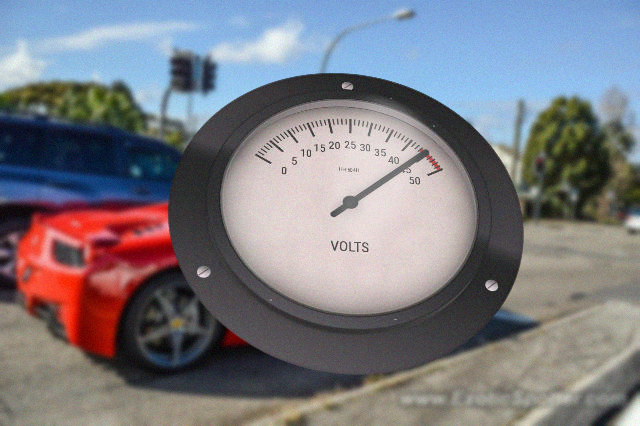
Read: 45V
